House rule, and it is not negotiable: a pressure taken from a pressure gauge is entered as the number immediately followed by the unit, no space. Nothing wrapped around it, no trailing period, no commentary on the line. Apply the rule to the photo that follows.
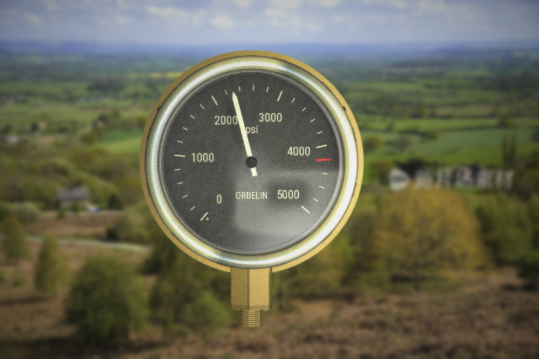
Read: 2300psi
